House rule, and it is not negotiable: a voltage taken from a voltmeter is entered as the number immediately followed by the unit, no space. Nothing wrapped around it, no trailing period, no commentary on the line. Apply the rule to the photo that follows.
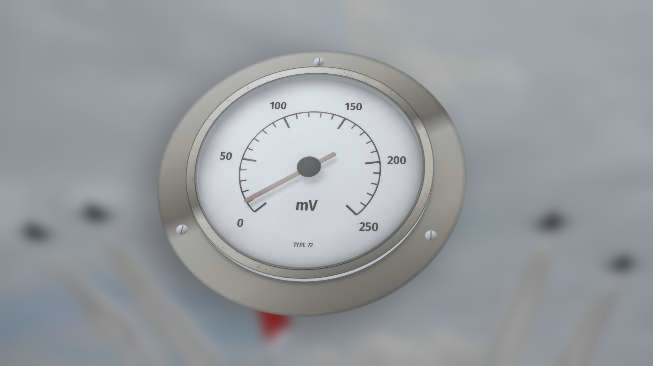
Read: 10mV
